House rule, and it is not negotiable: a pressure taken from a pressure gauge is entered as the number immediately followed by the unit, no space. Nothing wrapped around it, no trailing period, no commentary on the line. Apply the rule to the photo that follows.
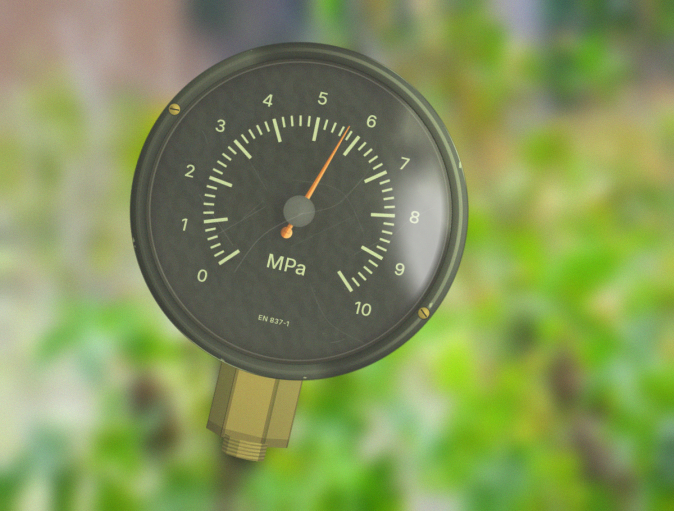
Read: 5.7MPa
